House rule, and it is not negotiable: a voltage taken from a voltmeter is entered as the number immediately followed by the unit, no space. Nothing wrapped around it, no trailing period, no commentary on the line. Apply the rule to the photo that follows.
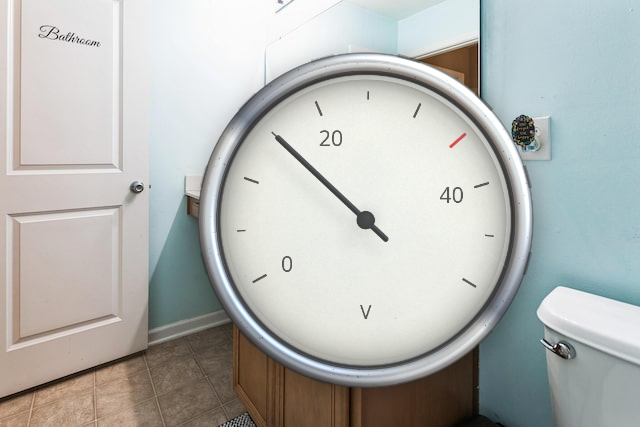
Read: 15V
